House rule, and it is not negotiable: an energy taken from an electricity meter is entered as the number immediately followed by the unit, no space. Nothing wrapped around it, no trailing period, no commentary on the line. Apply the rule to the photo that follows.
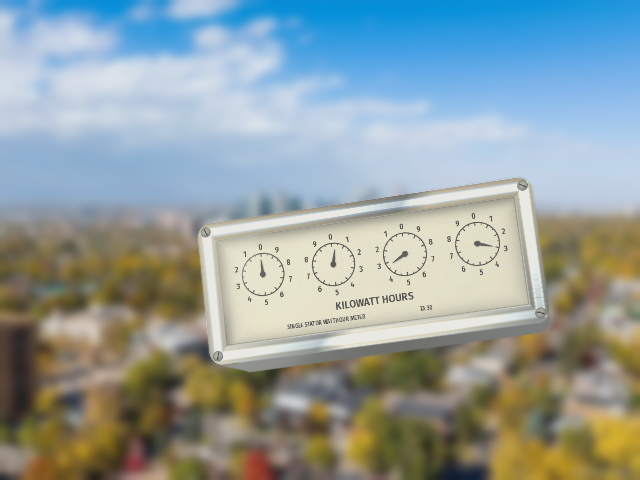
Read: 33kWh
